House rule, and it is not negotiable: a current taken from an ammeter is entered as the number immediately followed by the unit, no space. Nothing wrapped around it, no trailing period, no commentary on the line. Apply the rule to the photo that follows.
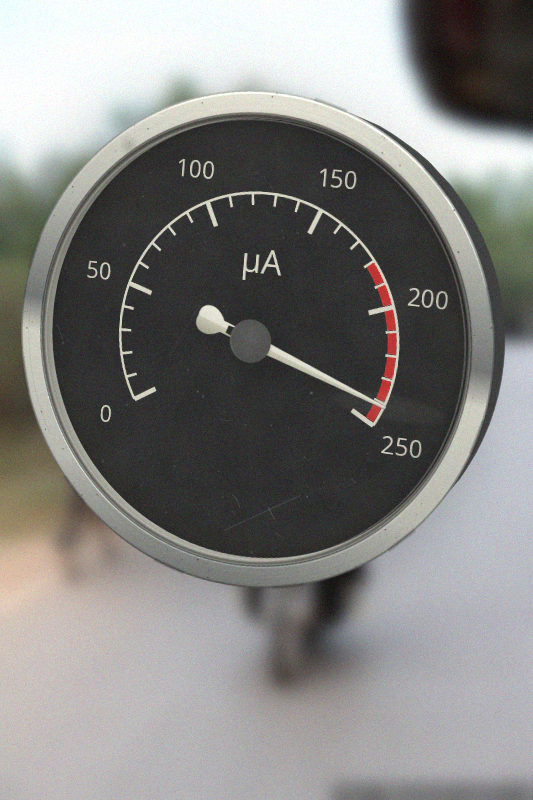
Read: 240µA
